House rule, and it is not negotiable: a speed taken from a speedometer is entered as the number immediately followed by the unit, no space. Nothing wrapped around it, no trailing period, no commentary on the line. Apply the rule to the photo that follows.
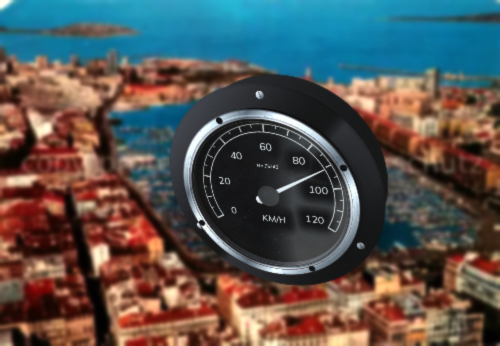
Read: 90km/h
